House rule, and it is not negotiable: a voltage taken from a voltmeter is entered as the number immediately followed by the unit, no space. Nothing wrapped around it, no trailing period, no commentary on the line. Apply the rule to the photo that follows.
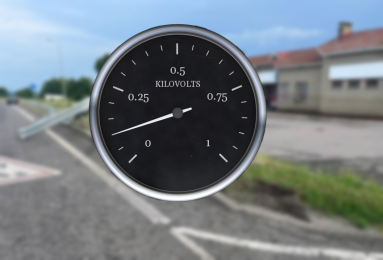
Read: 0.1kV
